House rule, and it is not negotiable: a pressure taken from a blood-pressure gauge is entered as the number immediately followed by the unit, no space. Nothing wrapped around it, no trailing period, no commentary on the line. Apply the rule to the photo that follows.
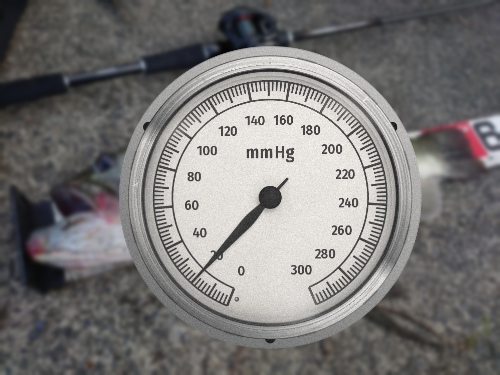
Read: 20mmHg
